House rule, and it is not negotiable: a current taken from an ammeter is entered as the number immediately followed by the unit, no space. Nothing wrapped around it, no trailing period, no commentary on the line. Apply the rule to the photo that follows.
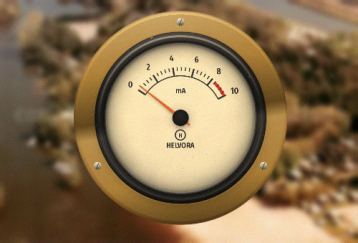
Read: 0.4mA
